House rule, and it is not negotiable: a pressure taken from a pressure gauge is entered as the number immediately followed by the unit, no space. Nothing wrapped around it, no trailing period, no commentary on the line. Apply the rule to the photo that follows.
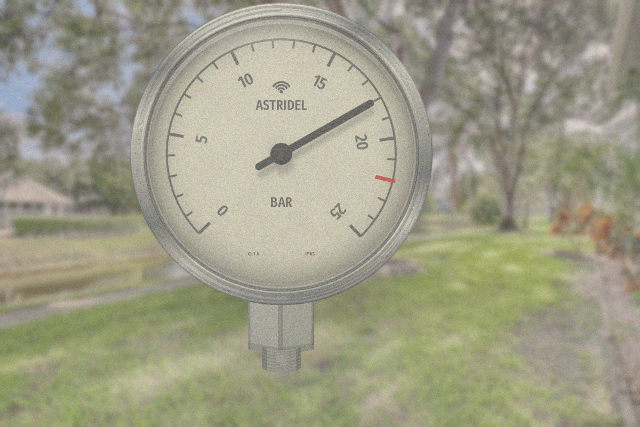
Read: 18bar
